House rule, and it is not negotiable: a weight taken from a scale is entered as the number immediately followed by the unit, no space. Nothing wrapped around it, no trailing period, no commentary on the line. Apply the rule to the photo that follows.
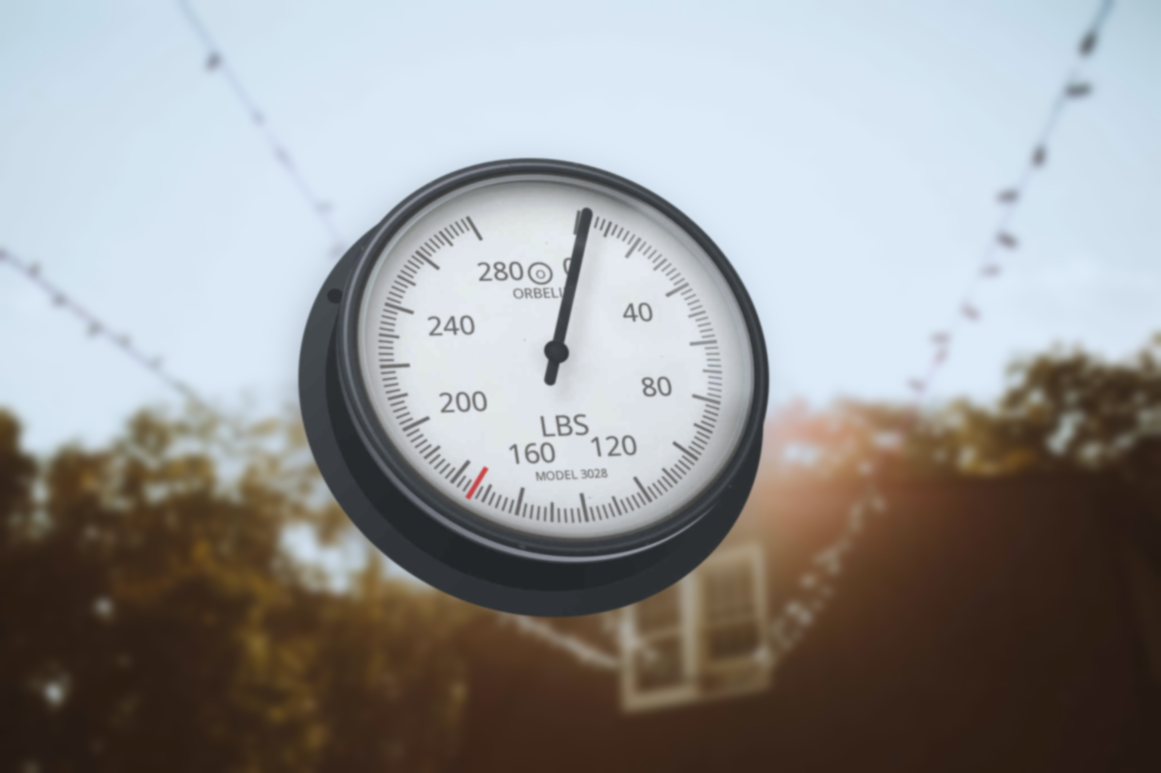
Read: 2lb
